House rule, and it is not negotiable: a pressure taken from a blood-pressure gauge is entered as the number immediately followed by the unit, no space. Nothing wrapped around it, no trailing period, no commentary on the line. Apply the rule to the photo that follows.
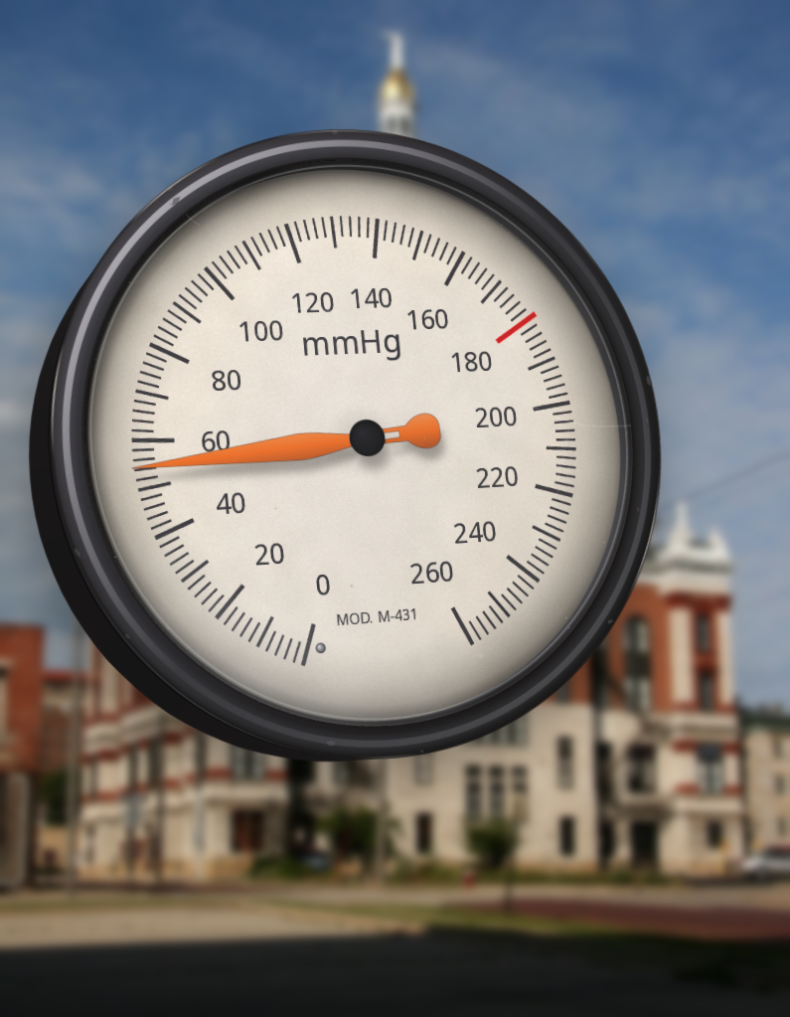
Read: 54mmHg
